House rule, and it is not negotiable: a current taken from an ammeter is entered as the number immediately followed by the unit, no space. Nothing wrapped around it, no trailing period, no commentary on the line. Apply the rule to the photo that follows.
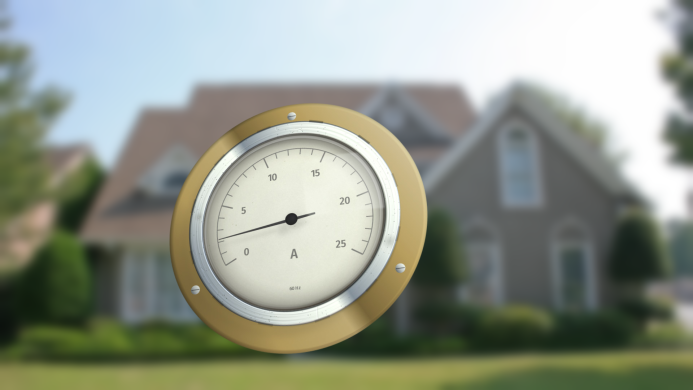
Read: 2A
